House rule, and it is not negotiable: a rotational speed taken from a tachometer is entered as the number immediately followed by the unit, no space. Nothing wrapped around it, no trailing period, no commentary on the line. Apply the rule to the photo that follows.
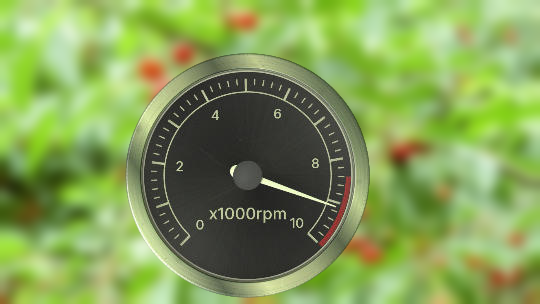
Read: 9100rpm
